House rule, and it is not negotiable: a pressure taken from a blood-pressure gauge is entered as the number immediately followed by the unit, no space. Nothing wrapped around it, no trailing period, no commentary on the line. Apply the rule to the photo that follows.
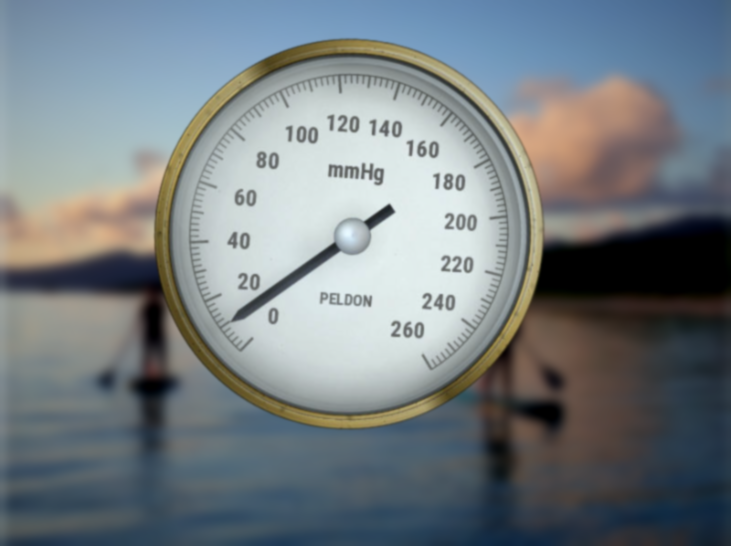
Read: 10mmHg
